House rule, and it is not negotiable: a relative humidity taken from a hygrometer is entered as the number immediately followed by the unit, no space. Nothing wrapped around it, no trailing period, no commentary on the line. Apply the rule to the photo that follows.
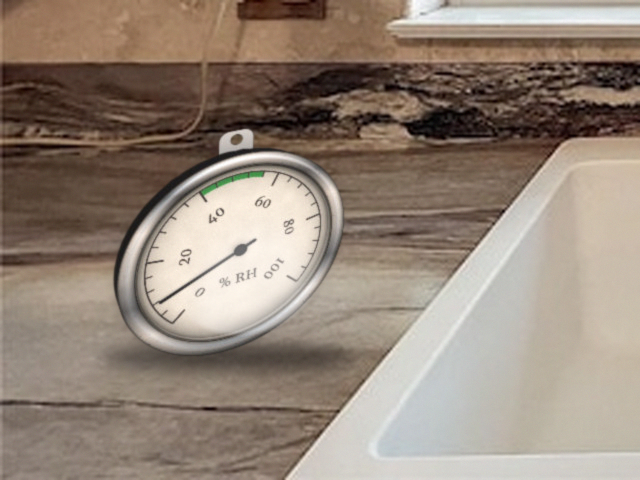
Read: 8%
